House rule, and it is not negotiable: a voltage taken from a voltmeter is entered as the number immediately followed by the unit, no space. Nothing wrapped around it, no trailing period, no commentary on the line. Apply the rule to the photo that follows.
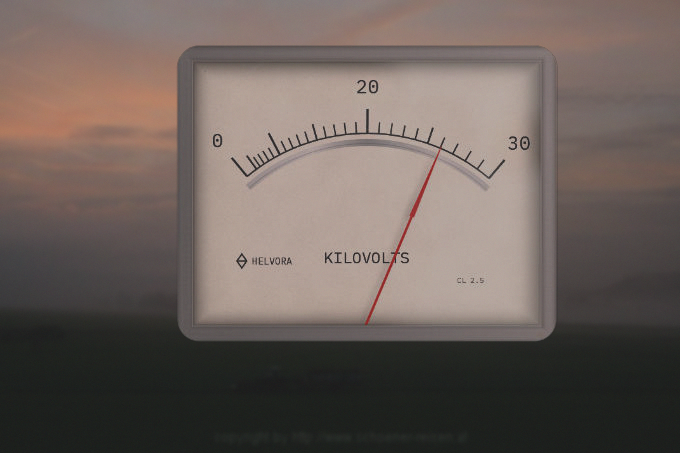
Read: 26kV
